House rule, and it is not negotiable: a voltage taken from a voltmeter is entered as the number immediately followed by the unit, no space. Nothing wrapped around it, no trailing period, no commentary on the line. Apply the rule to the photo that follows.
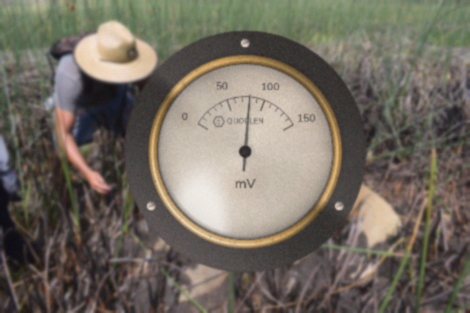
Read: 80mV
